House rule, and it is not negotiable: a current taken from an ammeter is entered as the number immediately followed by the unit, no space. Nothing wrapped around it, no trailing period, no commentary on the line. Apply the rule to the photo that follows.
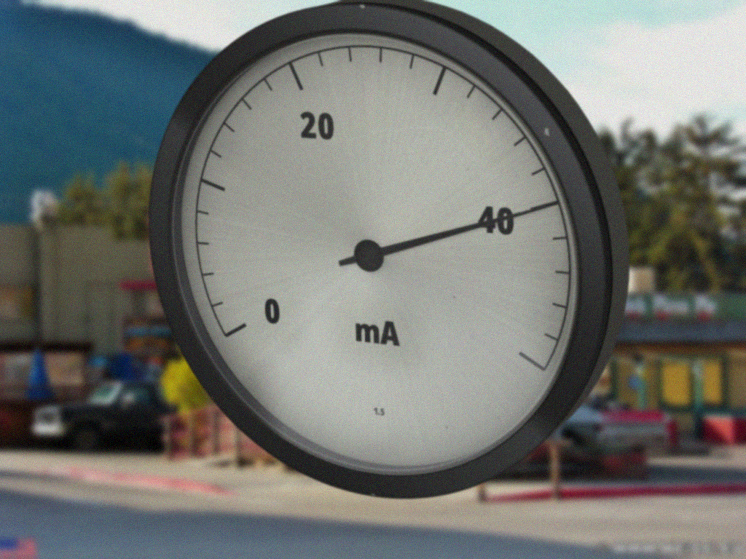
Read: 40mA
